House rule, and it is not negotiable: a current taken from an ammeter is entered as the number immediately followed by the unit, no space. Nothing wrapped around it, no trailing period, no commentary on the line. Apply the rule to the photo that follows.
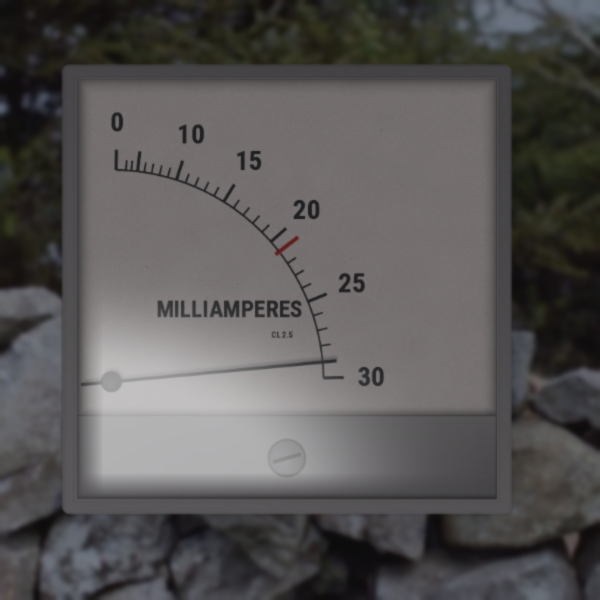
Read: 29mA
